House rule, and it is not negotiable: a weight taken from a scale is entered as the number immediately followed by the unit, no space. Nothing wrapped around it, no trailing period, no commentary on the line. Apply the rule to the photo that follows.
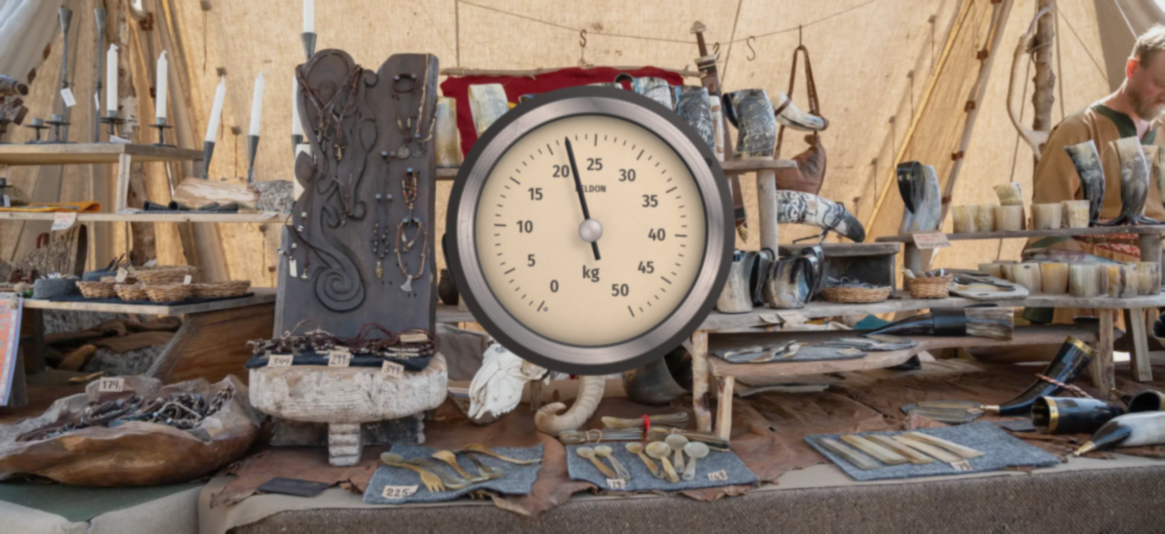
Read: 22kg
